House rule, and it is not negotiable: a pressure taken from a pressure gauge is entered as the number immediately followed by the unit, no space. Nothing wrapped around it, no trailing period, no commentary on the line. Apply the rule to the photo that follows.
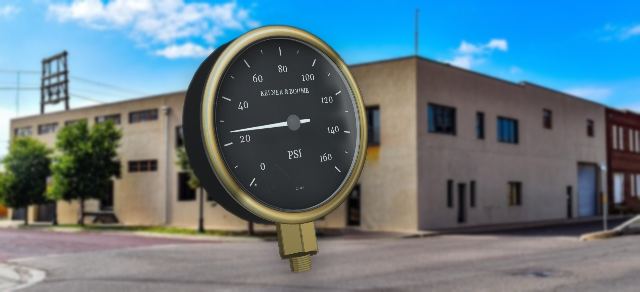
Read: 25psi
